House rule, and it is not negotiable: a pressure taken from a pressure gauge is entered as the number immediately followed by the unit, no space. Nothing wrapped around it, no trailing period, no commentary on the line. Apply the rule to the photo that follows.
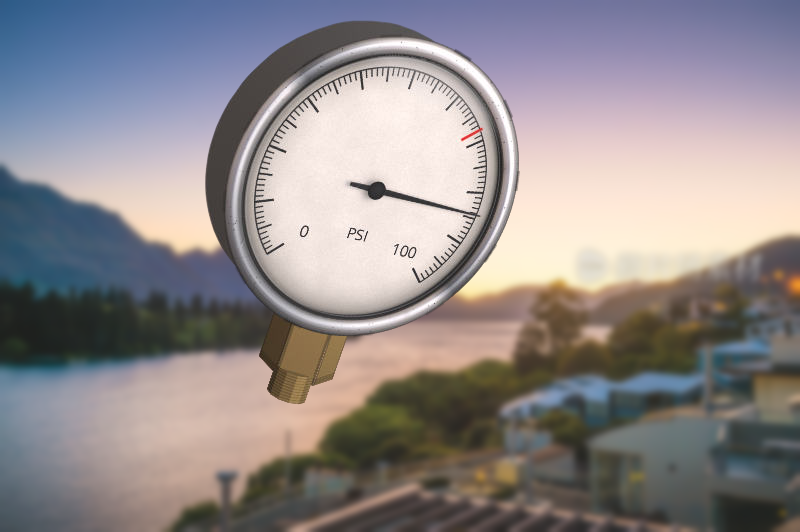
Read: 84psi
